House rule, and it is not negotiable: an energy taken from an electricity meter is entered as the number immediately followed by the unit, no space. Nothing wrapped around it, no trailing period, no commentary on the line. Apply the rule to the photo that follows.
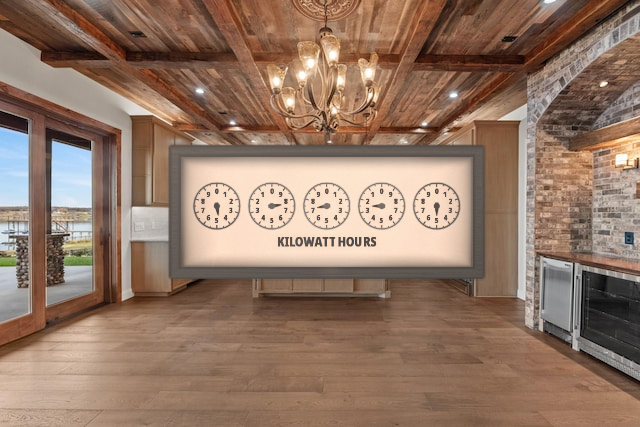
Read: 47725kWh
